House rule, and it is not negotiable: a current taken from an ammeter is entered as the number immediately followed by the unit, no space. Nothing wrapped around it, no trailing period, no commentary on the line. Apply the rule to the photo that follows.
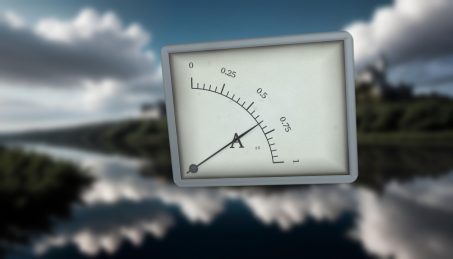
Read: 0.65A
